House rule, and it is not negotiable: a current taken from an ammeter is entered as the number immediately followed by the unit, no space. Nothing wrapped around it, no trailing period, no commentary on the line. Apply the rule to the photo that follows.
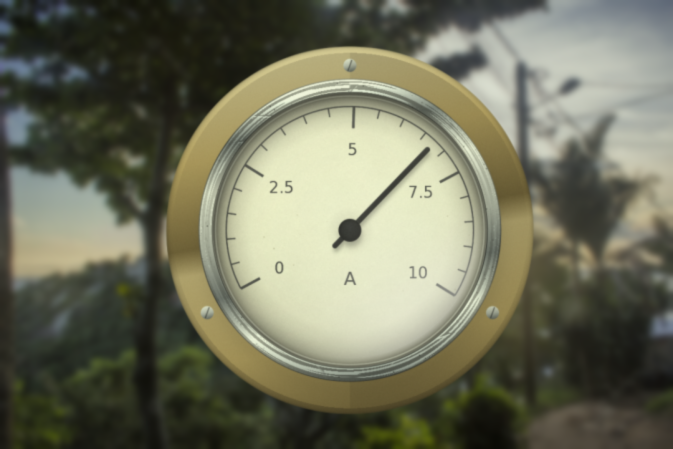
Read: 6.75A
